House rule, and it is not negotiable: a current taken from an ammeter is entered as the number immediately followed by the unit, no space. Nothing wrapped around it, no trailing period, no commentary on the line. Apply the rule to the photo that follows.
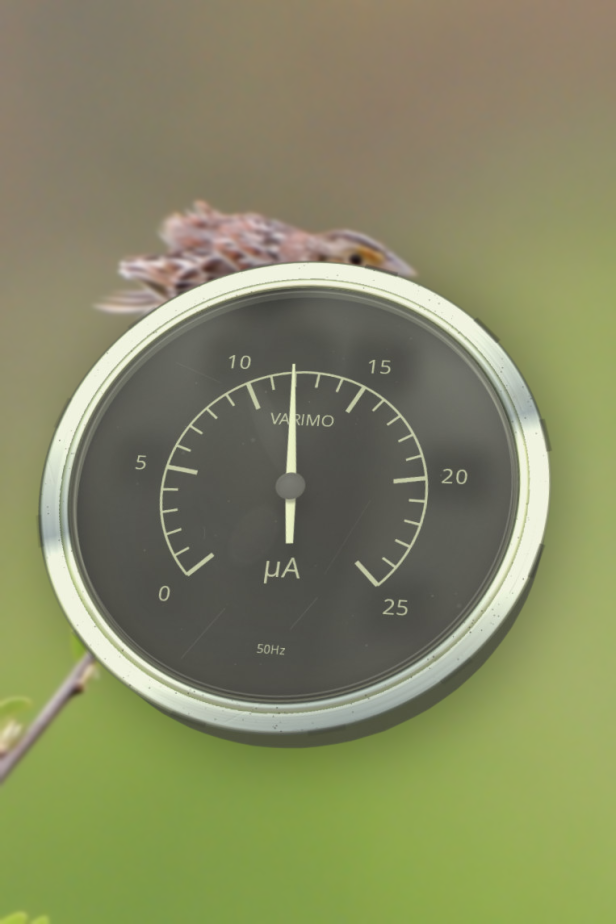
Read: 12µA
